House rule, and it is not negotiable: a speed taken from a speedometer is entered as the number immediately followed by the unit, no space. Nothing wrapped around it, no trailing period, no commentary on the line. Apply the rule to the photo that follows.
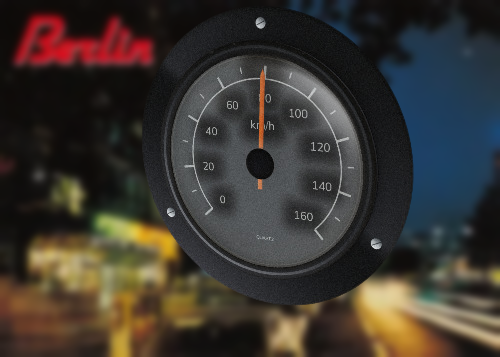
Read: 80km/h
